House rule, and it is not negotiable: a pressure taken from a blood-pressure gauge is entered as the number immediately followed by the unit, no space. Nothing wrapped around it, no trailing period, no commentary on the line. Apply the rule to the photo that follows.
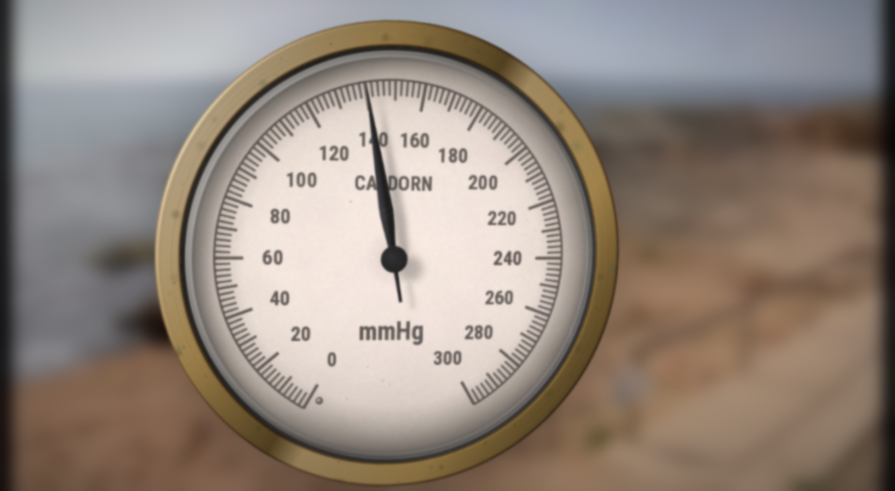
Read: 140mmHg
